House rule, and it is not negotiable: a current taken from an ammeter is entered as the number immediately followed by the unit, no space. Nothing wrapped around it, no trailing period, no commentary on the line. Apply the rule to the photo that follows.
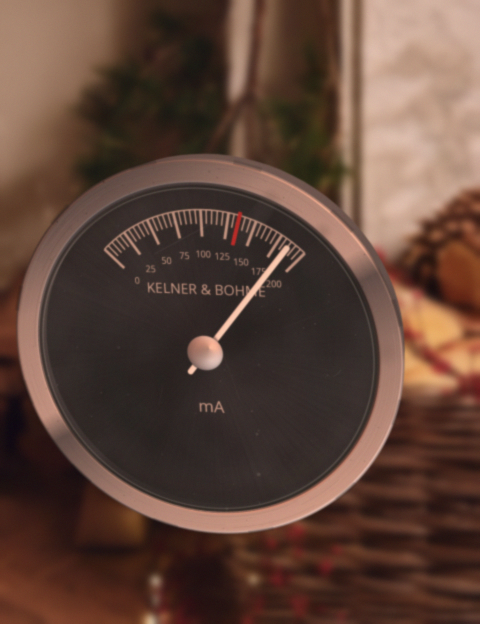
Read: 185mA
